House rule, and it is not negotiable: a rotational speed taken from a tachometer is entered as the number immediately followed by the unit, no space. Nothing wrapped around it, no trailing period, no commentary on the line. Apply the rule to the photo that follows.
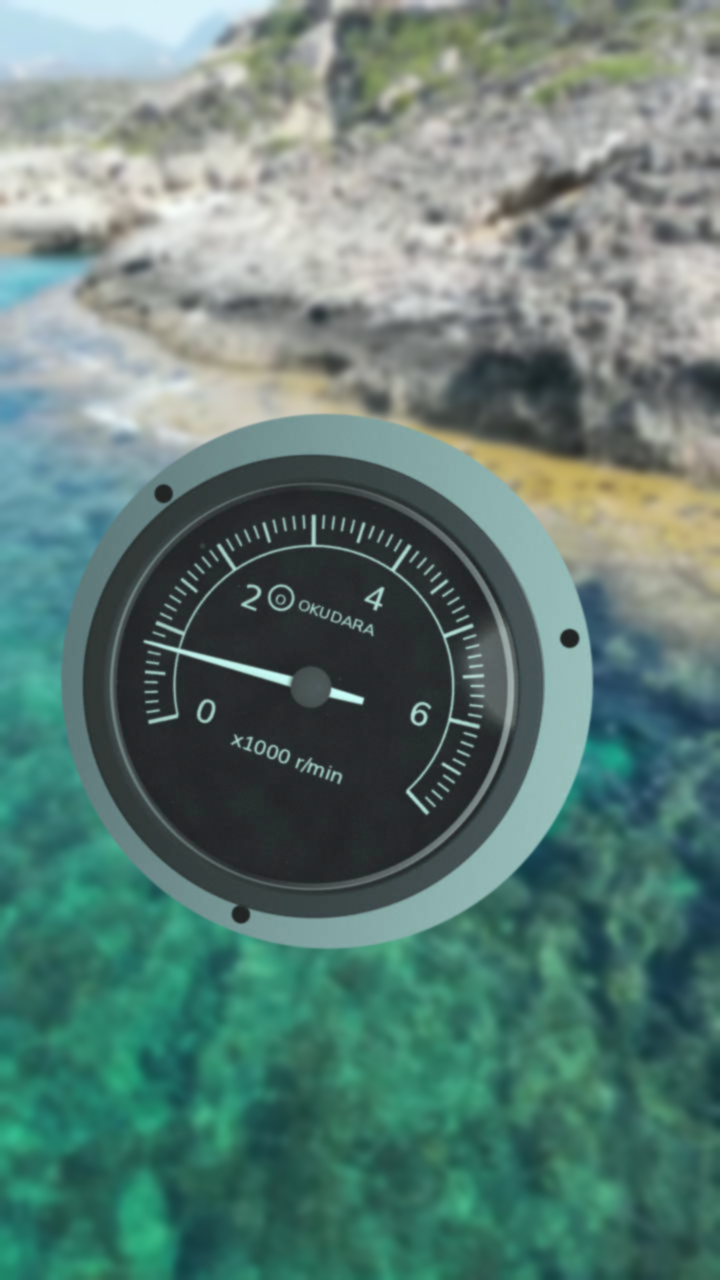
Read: 800rpm
